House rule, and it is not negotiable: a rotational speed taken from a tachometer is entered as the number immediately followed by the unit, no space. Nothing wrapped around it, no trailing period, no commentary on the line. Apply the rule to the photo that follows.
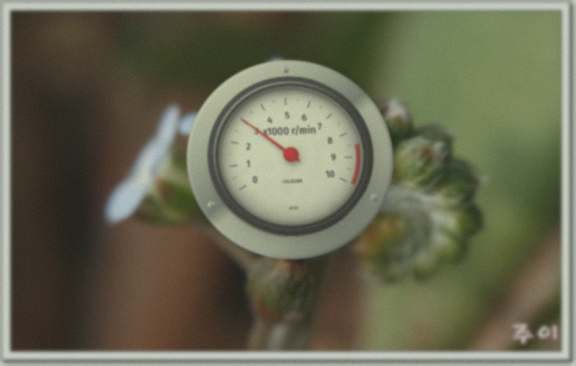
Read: 3000rpm
